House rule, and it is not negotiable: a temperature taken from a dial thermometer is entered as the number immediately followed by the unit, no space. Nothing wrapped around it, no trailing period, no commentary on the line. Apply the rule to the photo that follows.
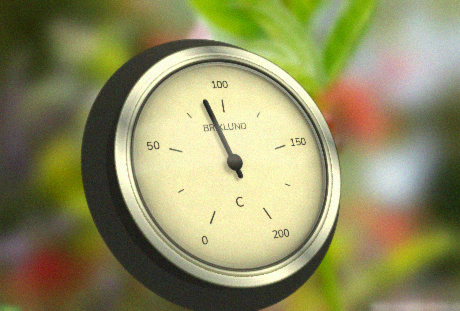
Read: 87.5°C
